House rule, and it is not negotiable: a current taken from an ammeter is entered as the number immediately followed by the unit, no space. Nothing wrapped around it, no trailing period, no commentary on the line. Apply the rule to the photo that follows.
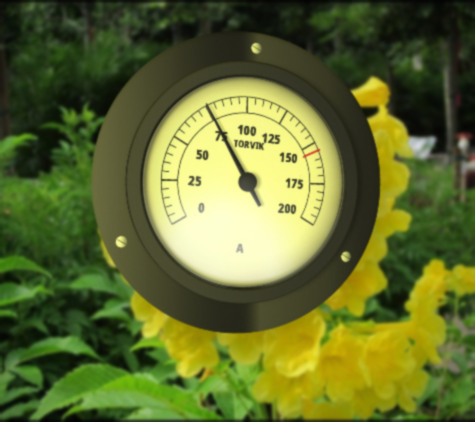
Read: 75A
